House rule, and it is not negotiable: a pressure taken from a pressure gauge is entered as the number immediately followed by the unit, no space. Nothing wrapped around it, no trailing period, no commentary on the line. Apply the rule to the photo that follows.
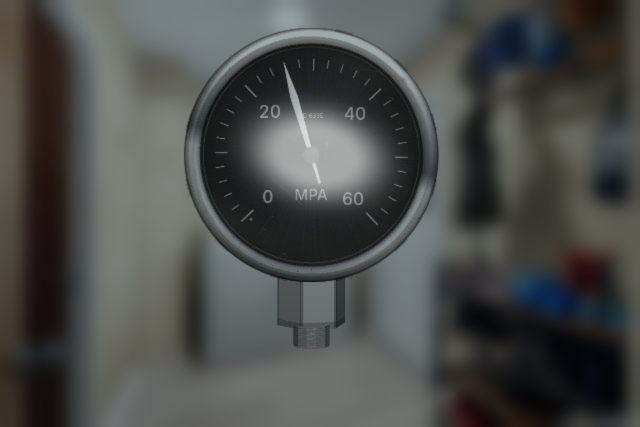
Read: 26MPa
